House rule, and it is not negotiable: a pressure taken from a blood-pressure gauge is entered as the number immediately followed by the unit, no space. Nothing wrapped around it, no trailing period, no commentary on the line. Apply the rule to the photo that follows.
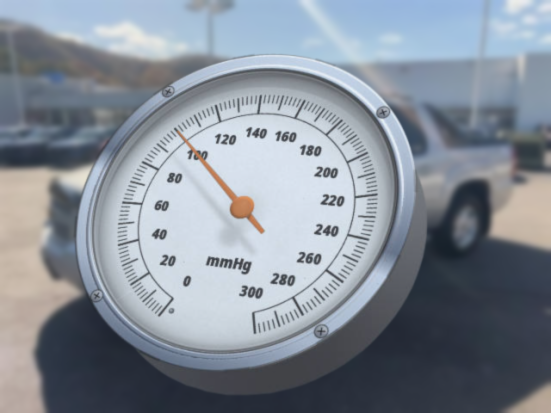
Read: 100mmHg
